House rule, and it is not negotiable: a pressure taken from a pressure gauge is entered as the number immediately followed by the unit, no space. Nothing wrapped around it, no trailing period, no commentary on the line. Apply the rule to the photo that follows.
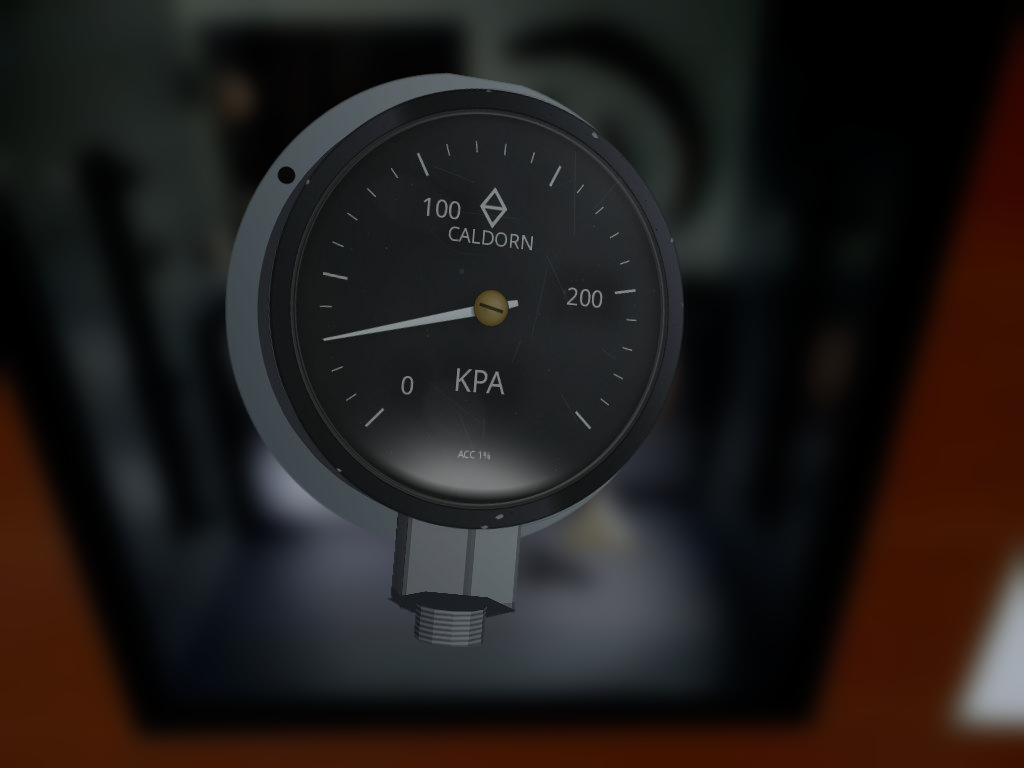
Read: 30kPa
